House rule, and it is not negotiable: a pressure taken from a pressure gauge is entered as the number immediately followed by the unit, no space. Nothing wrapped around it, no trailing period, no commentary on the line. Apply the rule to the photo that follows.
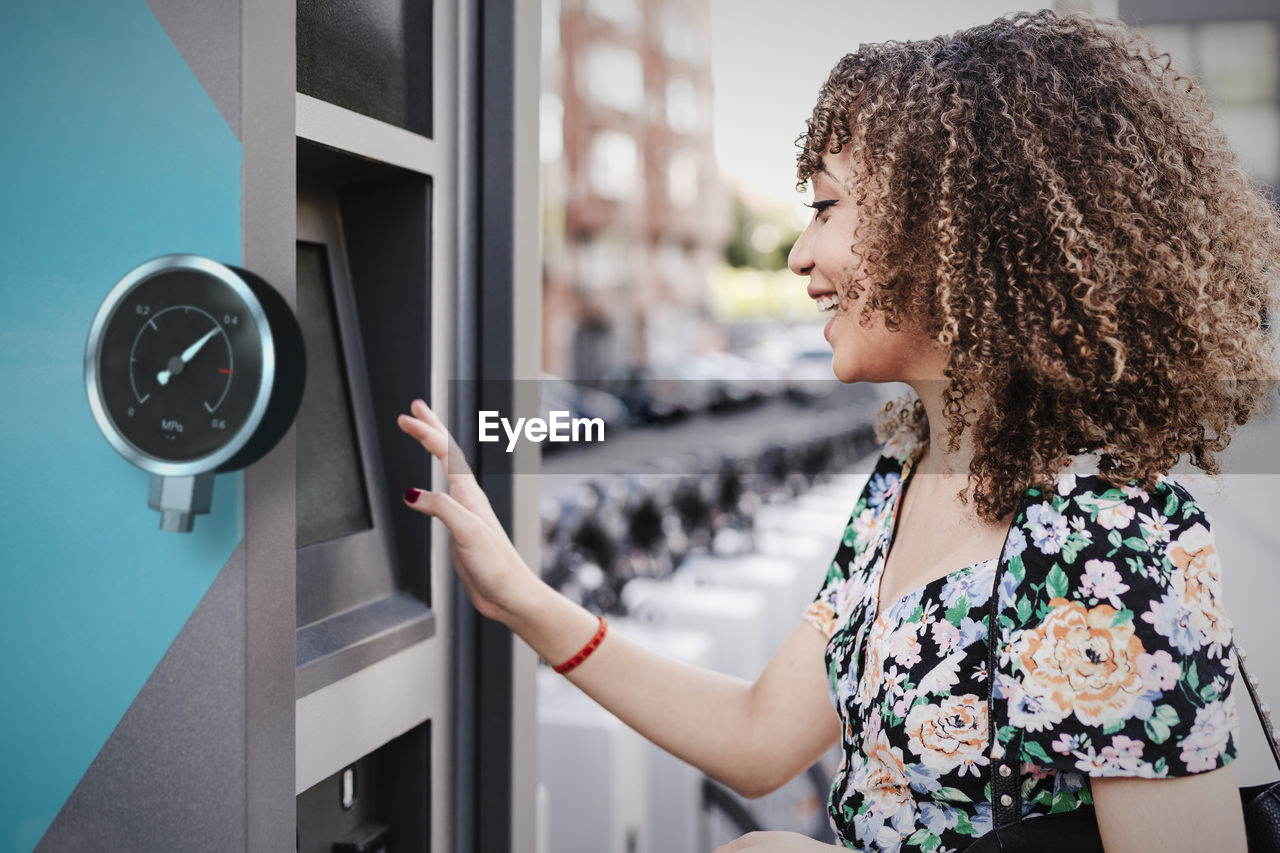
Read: 0.4MPa
